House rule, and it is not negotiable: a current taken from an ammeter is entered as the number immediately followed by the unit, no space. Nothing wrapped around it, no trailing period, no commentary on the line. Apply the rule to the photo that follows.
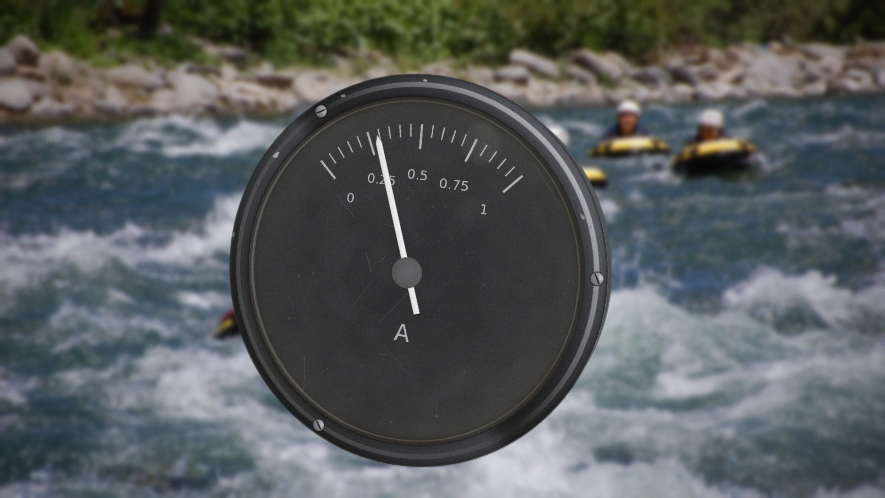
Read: 0.3A
